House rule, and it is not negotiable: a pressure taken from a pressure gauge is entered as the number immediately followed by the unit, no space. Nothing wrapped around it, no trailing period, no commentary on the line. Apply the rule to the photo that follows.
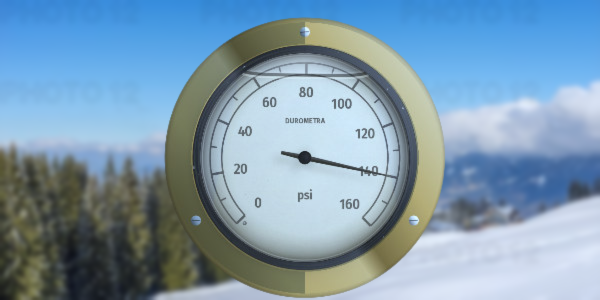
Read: 140psi
